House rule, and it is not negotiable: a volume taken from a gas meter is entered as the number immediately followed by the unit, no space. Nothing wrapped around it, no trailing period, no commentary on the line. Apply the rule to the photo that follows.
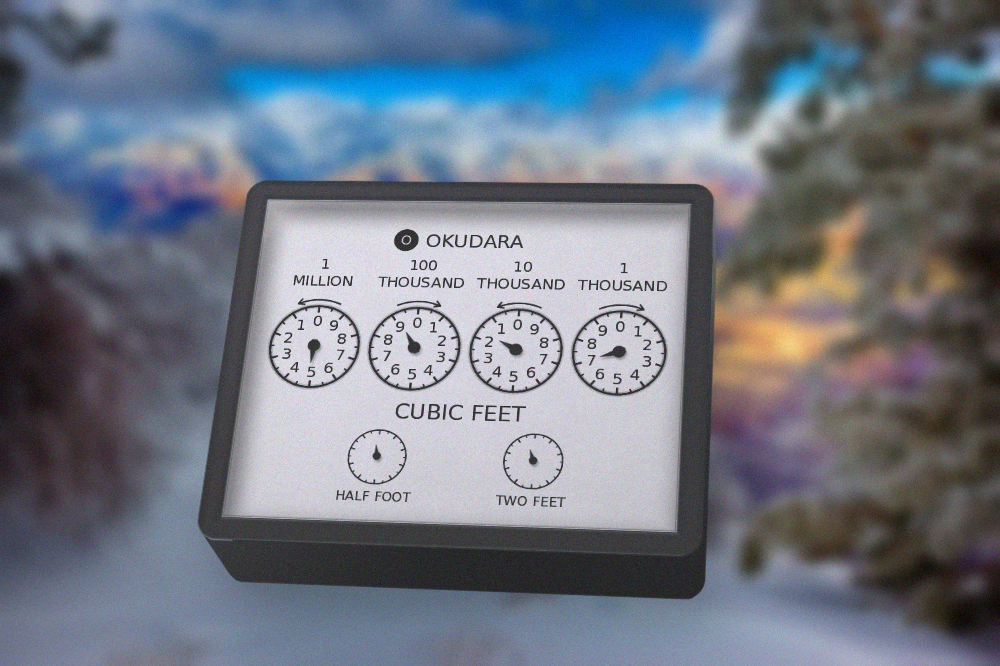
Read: 491700ft³
